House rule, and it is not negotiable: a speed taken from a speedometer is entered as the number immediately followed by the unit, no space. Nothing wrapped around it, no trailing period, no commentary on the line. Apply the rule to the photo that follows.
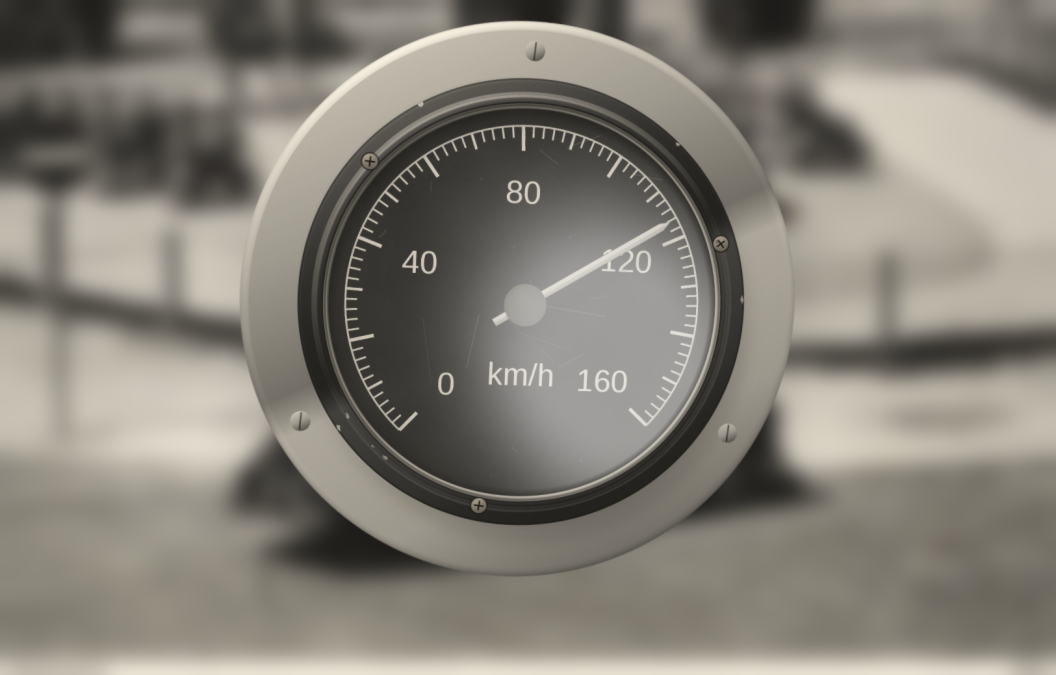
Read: 116km/h
